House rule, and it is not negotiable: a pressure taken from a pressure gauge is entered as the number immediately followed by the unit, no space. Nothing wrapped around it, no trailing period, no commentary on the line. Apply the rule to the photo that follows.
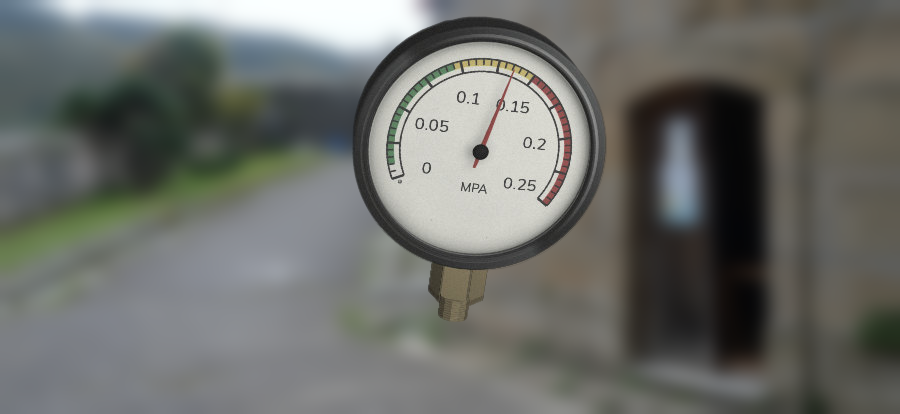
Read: 0.135MPa
